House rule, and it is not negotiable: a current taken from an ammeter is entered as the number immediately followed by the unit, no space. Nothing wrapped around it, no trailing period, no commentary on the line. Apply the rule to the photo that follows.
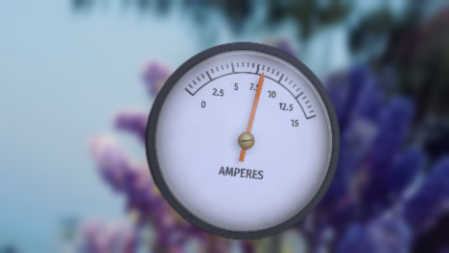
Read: 8A
